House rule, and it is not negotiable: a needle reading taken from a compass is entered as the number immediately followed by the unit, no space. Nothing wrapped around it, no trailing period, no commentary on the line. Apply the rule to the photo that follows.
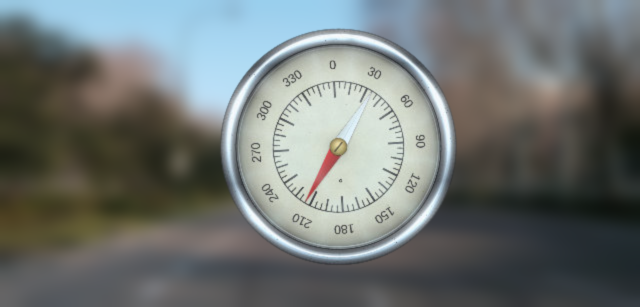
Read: 215°
